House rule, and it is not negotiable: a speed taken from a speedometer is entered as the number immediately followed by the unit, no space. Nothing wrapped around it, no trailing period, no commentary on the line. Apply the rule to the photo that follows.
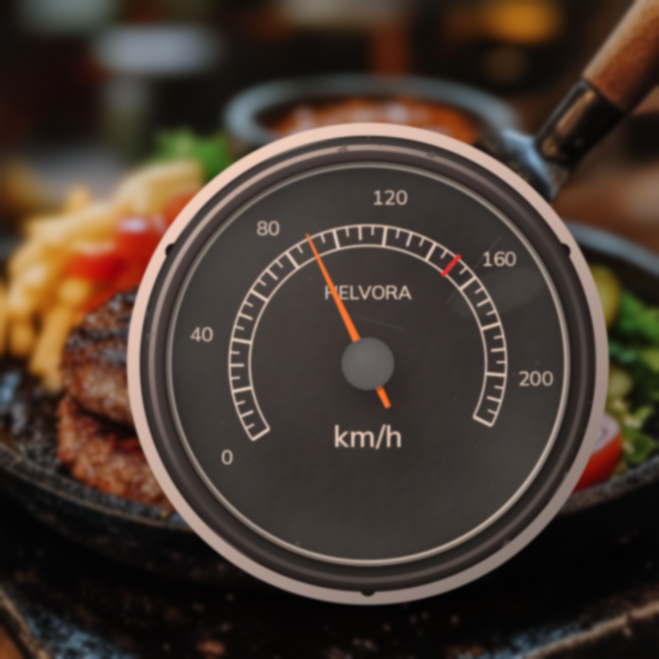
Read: 90km/h
